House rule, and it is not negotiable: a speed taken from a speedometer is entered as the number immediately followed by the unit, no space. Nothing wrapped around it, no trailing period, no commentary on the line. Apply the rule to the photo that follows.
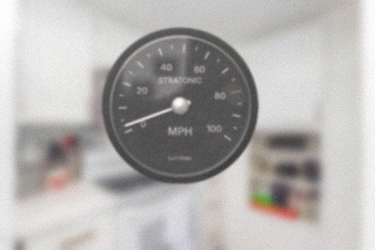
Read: 2.5mph
